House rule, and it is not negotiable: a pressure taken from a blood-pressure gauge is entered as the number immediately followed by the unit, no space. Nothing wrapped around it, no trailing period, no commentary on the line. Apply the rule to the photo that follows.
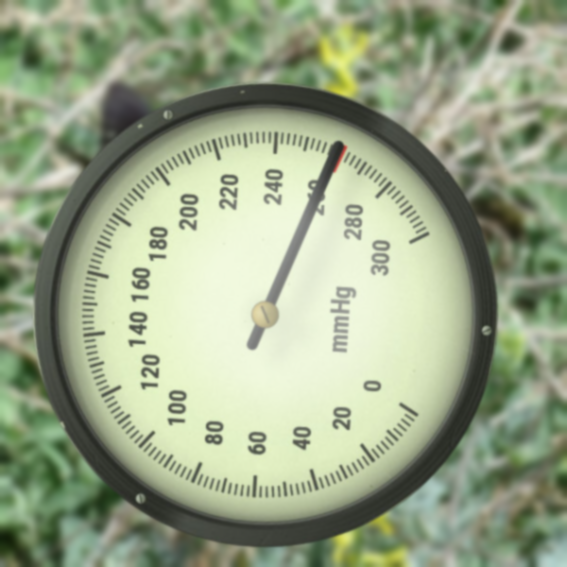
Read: 260mmHg
